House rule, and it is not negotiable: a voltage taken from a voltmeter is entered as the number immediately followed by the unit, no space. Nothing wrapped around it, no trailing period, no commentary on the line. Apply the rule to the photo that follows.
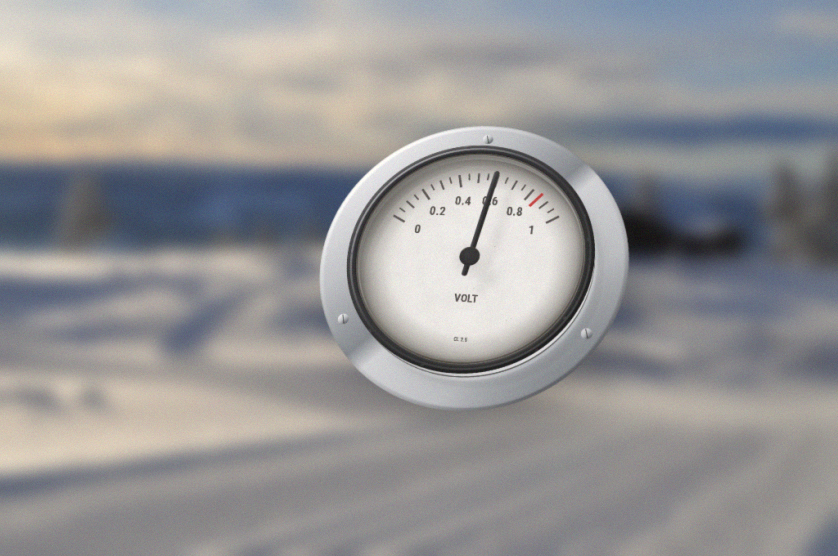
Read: 0.6V
